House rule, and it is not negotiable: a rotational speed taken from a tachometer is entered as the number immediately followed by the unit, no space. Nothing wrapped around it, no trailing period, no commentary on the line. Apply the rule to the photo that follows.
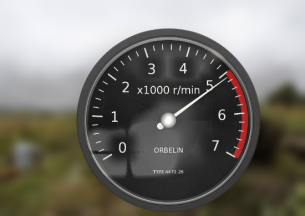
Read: 5100rpm
